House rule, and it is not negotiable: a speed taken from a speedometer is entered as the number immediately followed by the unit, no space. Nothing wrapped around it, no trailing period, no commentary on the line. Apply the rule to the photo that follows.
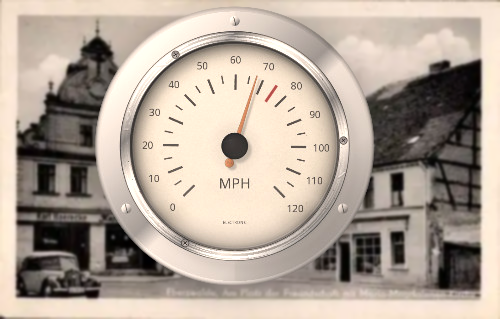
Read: 67.5mph
